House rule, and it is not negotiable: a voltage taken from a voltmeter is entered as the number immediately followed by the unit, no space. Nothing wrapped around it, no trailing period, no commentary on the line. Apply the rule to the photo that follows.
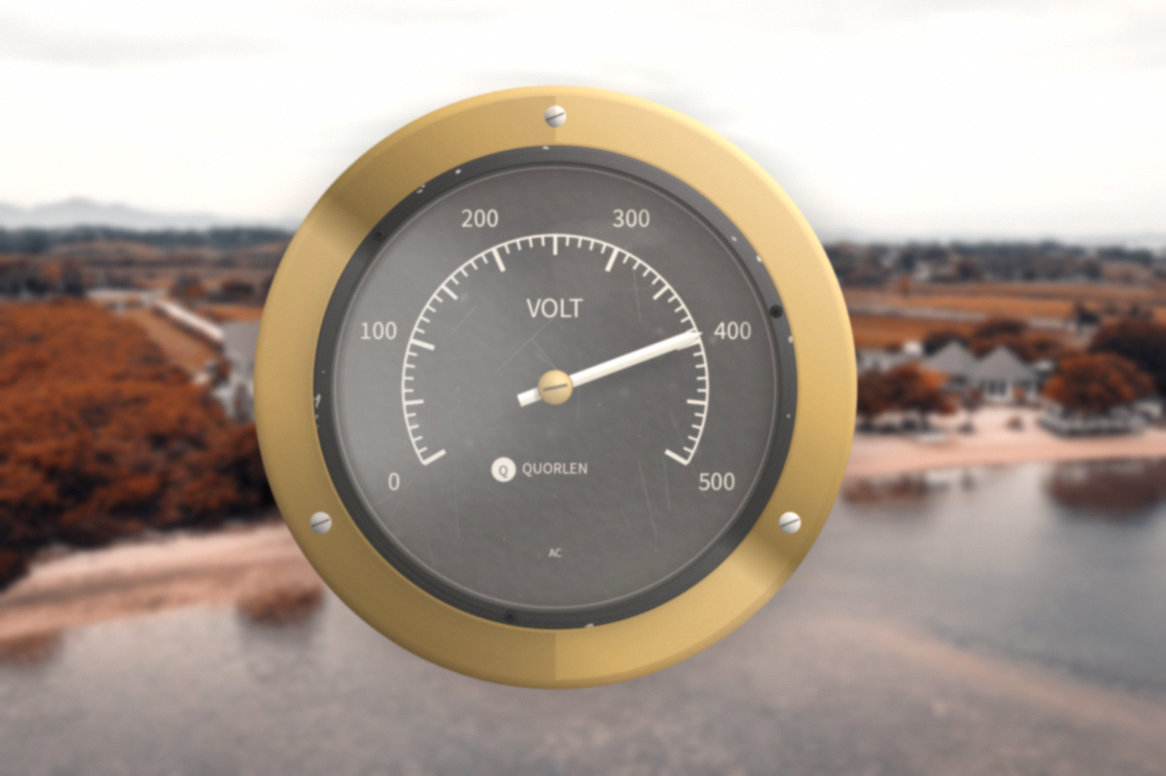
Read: 395V
